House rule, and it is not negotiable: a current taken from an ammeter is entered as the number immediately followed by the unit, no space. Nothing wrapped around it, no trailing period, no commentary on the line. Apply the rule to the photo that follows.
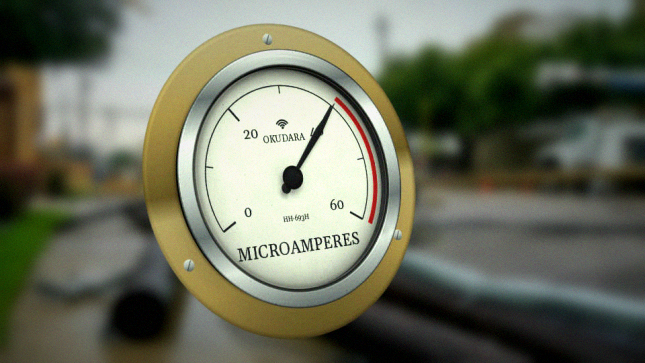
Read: 40µA
